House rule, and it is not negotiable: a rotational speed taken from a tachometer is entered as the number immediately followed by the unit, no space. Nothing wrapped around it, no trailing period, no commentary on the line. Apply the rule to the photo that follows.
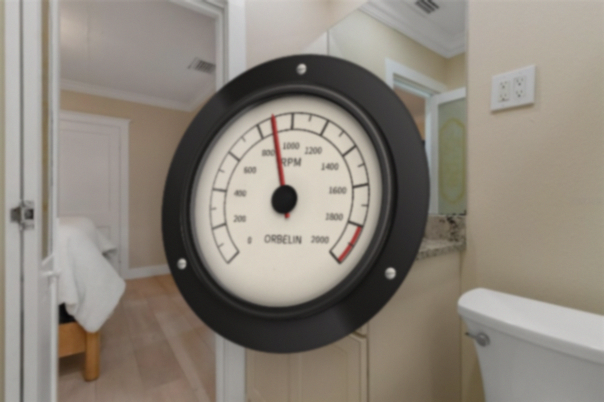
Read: 900rpm
